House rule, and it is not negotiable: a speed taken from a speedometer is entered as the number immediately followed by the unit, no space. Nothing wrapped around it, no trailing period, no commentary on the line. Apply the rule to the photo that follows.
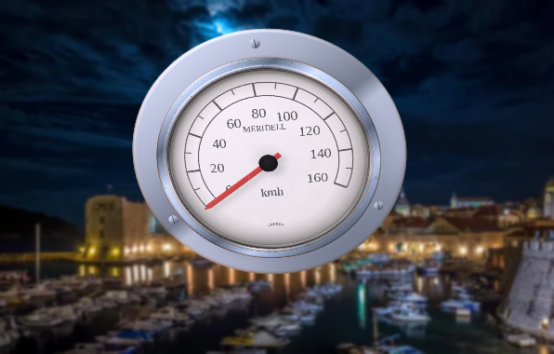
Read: 0km/h
